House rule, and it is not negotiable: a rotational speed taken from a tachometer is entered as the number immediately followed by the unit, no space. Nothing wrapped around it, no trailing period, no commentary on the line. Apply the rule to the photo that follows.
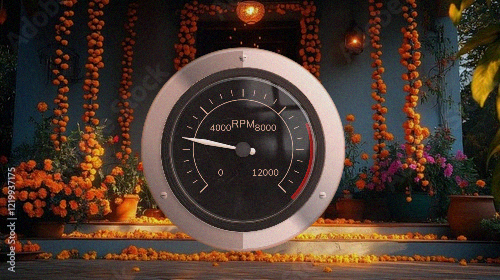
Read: 2500rpm
